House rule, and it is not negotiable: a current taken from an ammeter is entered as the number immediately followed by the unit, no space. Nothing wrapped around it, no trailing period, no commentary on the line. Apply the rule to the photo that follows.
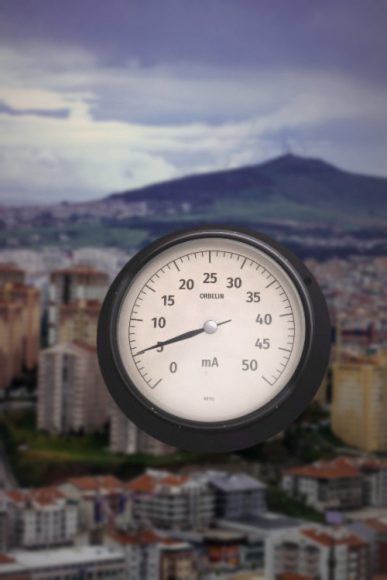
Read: 5mA
